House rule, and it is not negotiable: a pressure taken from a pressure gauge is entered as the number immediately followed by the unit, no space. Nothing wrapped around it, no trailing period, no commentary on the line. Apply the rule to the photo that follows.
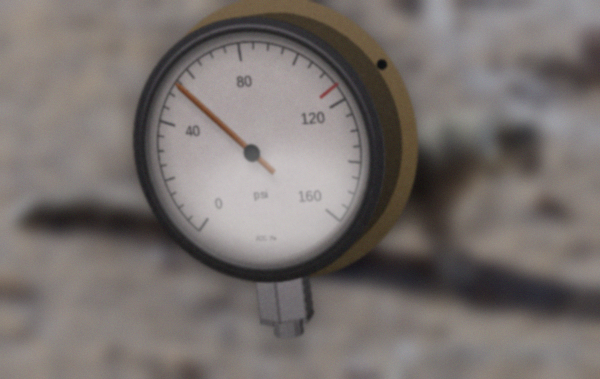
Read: 55psi
